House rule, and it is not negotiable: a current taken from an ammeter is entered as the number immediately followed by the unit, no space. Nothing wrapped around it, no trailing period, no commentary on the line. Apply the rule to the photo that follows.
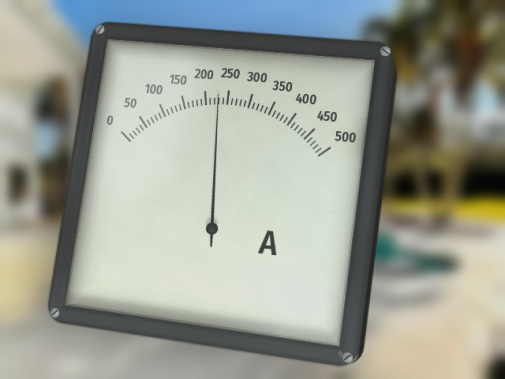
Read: 230A
